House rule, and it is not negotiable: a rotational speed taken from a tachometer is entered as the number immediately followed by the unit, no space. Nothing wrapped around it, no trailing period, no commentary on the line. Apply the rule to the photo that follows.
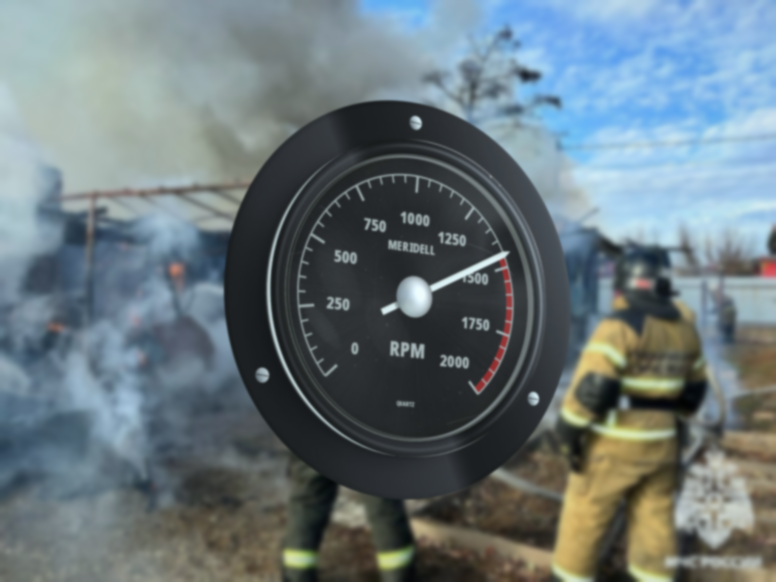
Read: 1450rpm
